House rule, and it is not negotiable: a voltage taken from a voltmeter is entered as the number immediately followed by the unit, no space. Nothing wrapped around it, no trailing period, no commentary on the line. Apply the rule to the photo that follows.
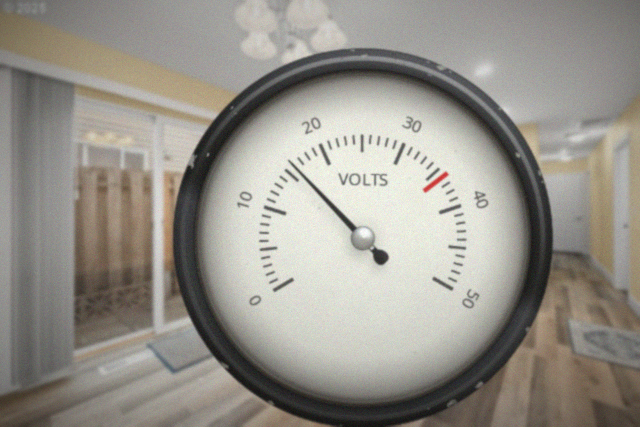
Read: 16V
